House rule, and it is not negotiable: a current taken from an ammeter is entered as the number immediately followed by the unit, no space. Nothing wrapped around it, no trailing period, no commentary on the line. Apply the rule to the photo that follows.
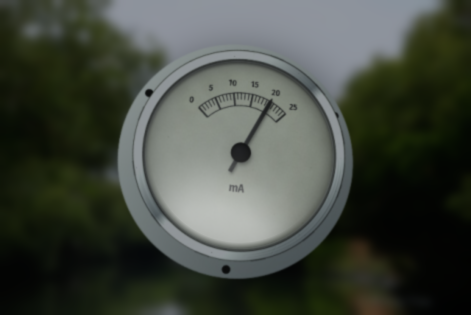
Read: 20mA
